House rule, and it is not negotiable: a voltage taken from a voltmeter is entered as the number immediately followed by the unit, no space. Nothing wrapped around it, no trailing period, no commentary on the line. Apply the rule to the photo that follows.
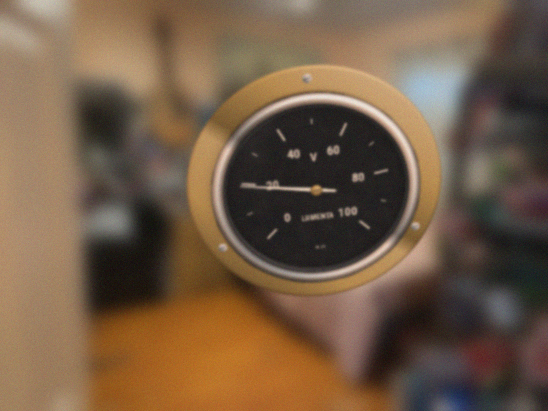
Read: 20V
